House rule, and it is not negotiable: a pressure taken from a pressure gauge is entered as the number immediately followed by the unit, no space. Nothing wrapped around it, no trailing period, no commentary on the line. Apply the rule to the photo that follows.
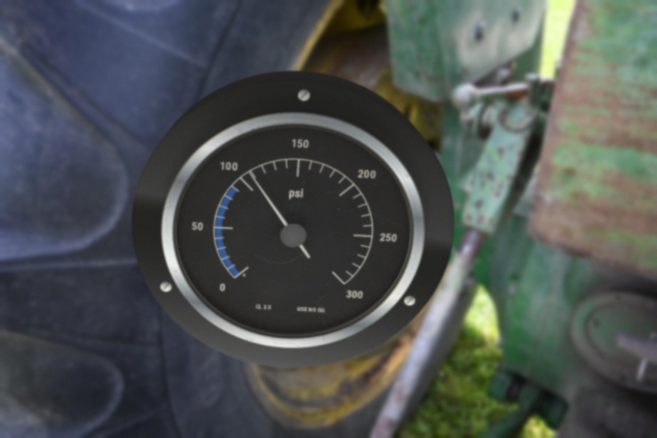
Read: 110psi
